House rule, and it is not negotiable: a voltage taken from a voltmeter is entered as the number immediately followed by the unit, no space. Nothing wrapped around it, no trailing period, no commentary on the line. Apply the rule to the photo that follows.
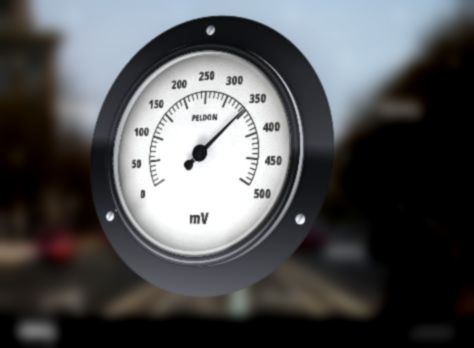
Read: 350mV
